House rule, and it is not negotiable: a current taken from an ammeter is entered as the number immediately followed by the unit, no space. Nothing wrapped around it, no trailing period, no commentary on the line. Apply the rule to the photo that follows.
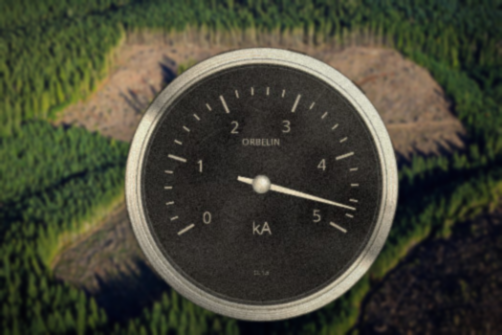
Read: 4.7kA
